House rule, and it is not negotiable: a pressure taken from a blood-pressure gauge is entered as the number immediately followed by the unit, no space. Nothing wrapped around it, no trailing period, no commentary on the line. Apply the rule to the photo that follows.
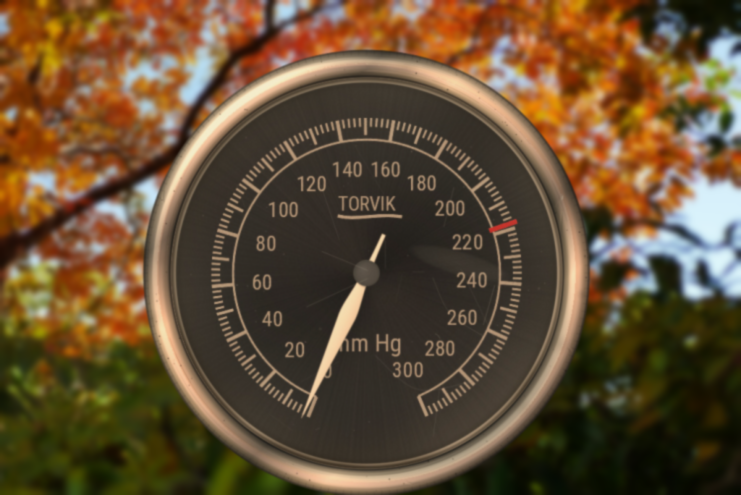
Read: 2mmHg
